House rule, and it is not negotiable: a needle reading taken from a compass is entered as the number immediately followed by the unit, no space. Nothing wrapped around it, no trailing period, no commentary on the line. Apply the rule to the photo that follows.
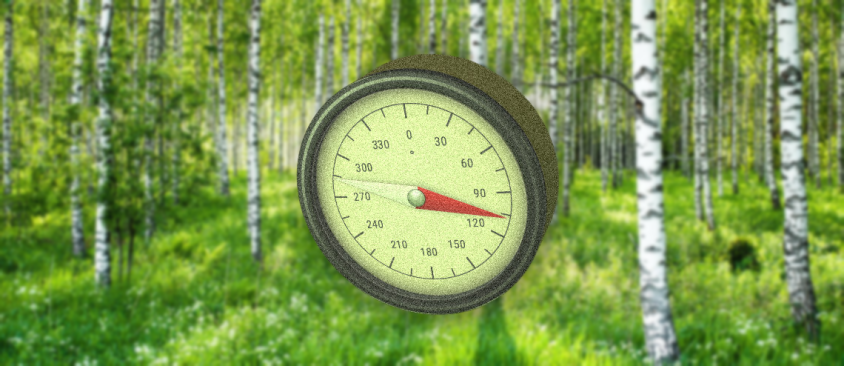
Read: 105°
